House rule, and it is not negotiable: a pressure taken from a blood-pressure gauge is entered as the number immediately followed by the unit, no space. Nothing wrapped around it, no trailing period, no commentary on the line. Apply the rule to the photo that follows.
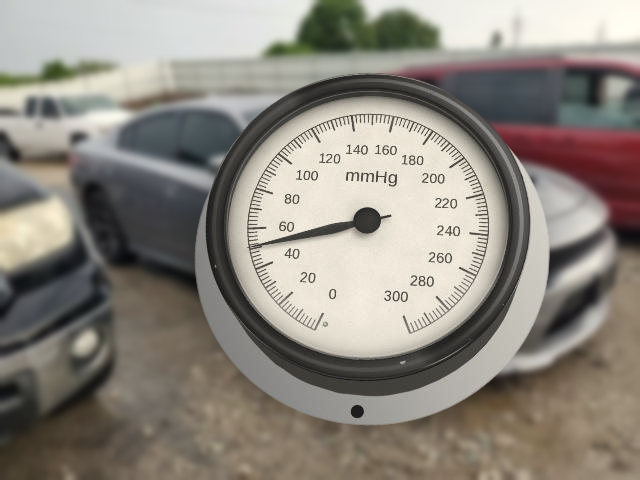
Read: 50mmHg
